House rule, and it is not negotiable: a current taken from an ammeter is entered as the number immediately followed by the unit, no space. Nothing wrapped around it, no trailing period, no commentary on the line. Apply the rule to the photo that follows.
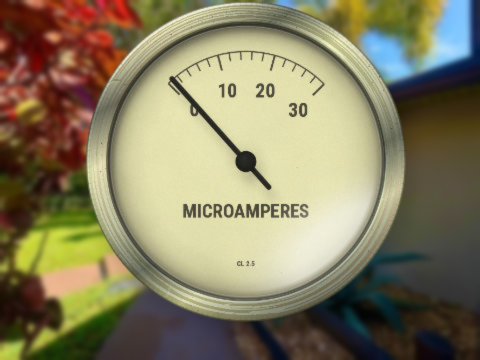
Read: 1µA
